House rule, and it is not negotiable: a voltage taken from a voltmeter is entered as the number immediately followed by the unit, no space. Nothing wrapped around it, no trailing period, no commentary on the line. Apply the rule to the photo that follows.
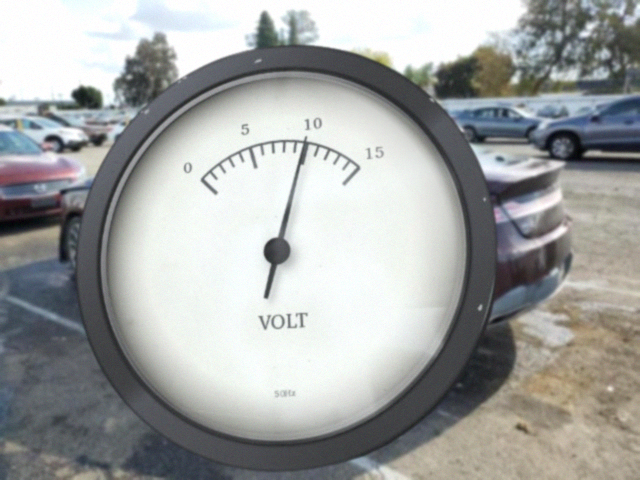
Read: 10V
